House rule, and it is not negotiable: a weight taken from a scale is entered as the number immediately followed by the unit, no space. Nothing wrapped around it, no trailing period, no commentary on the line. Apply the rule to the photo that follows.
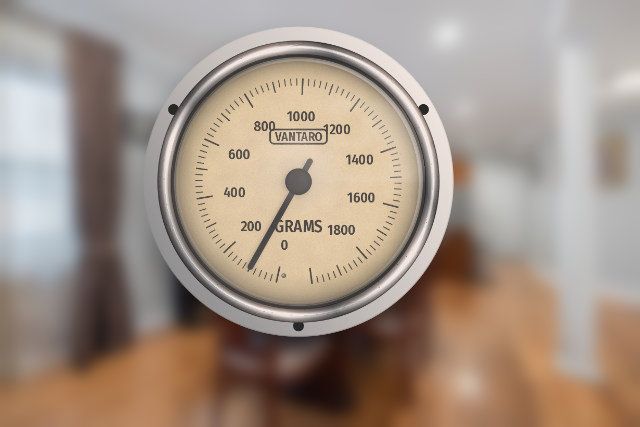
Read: 100g
